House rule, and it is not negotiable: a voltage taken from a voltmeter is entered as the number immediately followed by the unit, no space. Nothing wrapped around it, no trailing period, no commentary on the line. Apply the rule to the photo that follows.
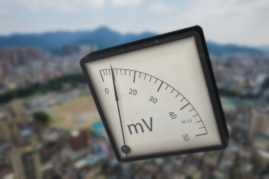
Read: 10mV
